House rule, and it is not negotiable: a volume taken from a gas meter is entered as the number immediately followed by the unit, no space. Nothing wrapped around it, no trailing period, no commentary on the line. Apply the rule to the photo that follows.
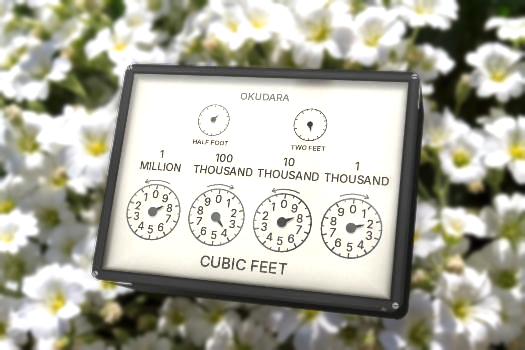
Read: 838200ft³
